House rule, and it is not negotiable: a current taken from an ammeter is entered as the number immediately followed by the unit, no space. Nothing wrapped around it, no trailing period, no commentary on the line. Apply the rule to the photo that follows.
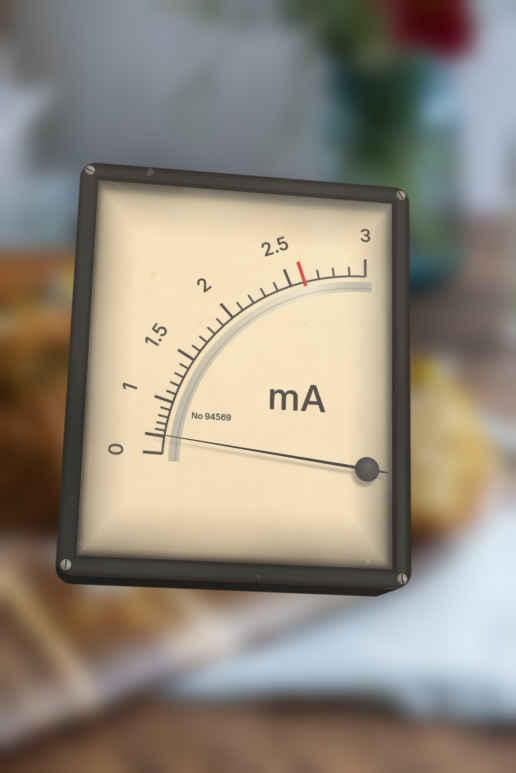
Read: 0.5mA
